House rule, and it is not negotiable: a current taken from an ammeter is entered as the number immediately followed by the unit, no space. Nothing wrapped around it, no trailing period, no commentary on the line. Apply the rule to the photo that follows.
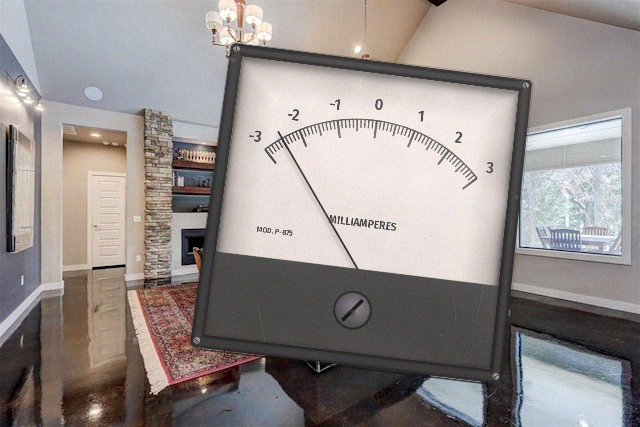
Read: -2.5mA
